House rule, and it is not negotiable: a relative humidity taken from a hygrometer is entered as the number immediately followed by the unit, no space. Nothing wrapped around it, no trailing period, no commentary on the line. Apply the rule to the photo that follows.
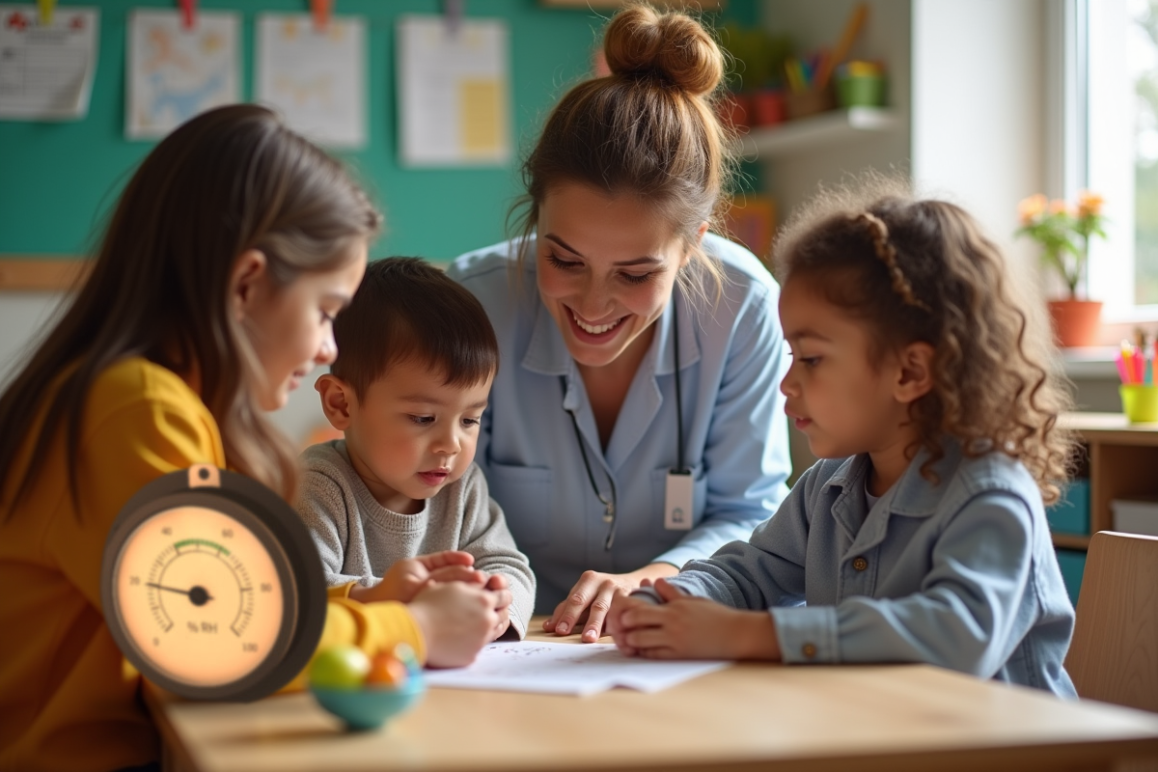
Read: 20%
